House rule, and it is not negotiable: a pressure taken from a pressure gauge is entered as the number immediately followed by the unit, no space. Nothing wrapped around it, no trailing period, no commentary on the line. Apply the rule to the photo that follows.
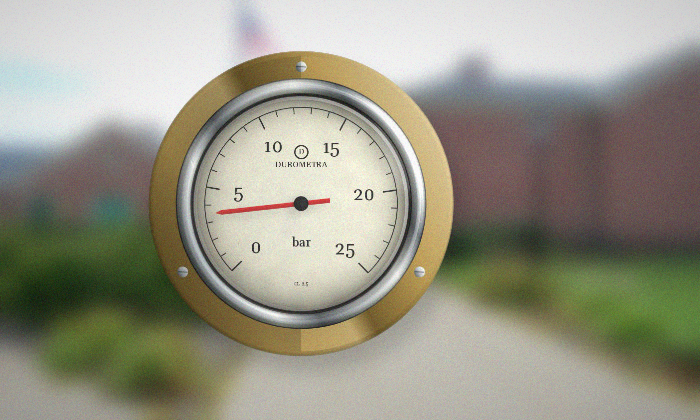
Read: 3.5bar
